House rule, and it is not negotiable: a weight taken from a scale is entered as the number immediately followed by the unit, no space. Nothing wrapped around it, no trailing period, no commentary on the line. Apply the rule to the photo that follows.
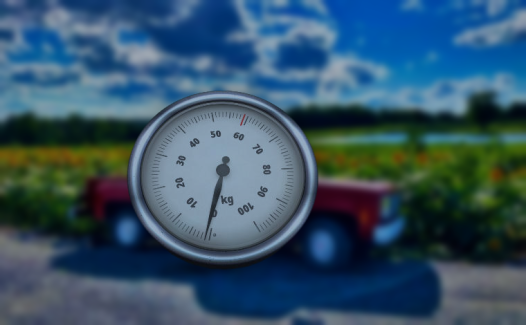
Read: 1kg
